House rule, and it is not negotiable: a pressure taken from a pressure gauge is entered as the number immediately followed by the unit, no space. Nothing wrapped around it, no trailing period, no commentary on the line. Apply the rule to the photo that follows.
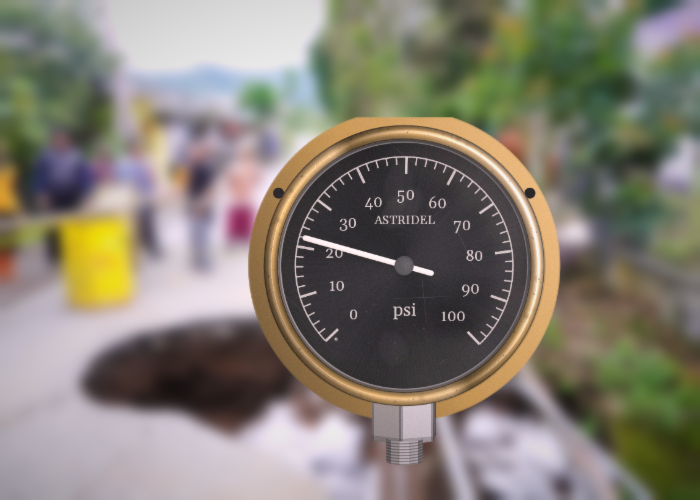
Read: 22psi
